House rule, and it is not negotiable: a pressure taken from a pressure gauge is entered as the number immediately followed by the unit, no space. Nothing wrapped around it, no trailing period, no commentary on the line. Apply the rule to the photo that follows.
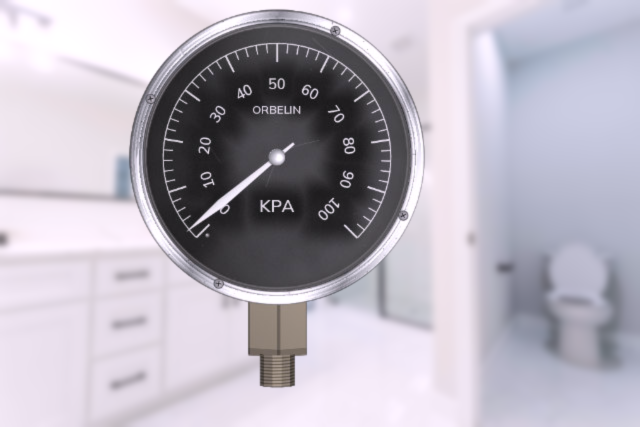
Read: 2kPa
